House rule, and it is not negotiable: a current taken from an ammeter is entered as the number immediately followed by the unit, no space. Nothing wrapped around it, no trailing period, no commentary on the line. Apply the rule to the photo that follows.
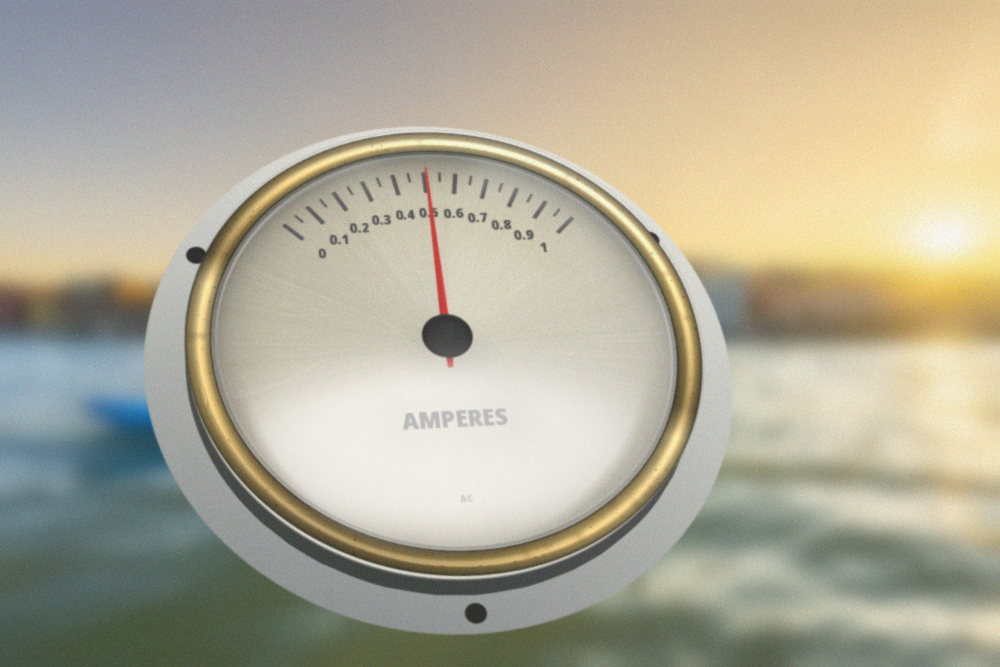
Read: 0.5A
